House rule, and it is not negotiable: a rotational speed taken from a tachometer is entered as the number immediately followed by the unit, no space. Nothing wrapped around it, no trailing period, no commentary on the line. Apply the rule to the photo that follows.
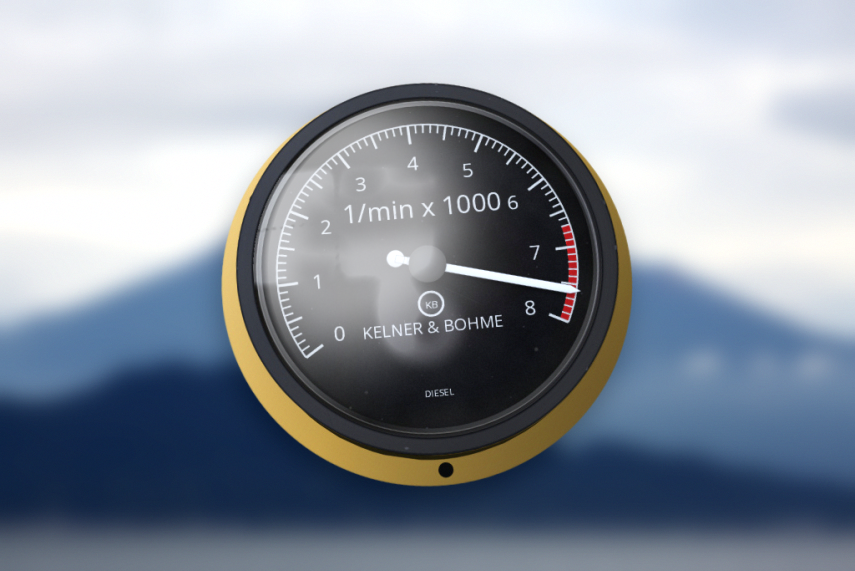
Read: 7600rpm
